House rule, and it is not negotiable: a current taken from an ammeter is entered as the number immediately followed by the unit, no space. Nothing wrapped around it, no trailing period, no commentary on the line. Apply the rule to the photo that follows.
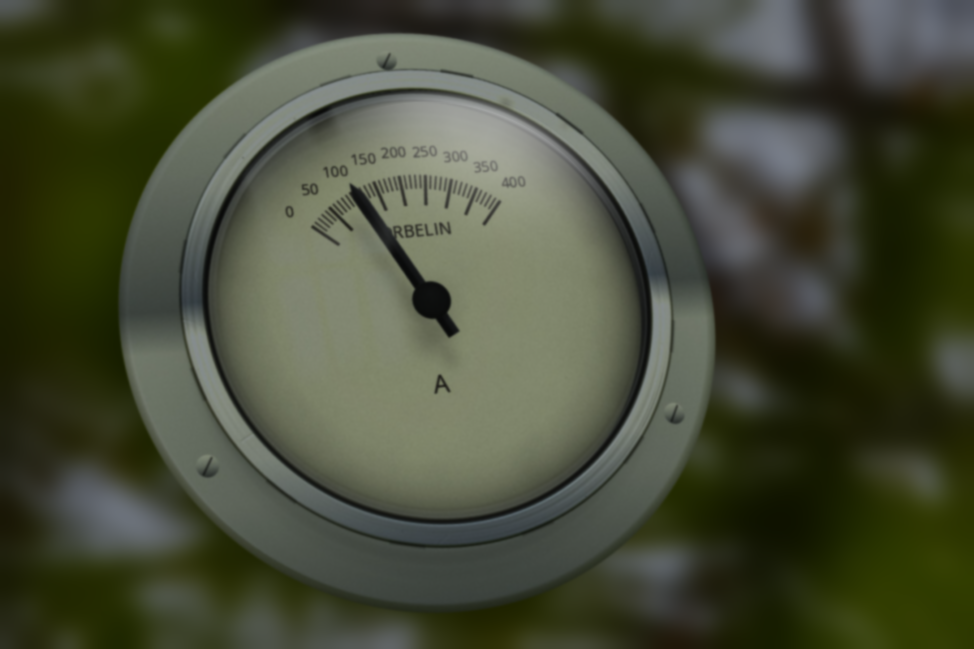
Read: 100A
